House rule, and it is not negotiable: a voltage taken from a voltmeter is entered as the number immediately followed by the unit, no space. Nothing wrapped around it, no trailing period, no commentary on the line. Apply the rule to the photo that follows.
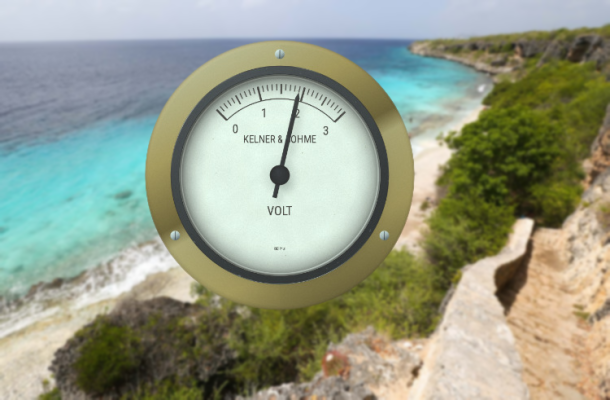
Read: 1.9V
